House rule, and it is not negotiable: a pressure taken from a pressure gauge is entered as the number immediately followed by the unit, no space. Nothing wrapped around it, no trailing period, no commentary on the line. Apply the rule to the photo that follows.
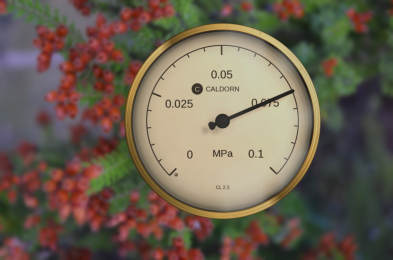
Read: 0.075MPa
